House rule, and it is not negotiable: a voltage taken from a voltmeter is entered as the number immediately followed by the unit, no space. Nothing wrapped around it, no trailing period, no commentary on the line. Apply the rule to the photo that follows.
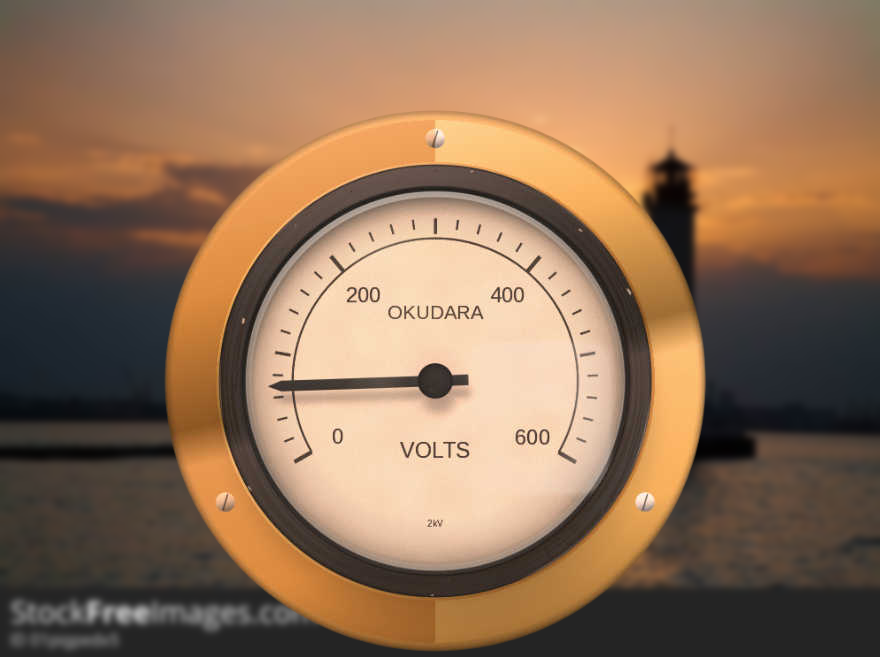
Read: 70V
